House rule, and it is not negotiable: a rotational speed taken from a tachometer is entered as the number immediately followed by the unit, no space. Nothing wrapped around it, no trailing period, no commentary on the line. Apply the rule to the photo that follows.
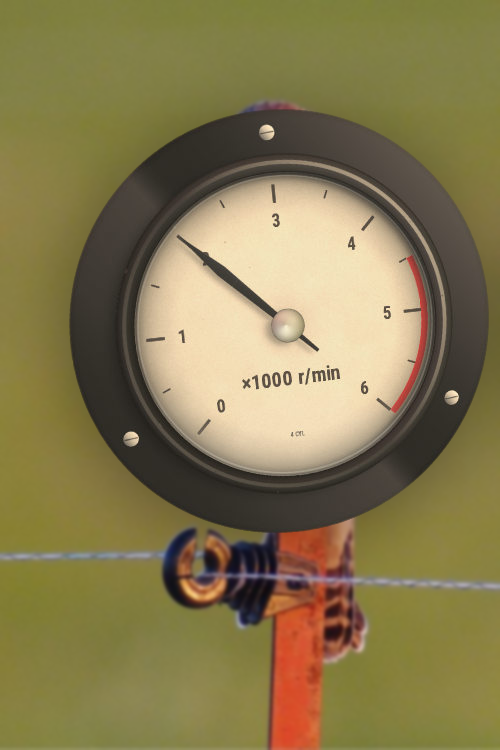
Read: 2000rpm
